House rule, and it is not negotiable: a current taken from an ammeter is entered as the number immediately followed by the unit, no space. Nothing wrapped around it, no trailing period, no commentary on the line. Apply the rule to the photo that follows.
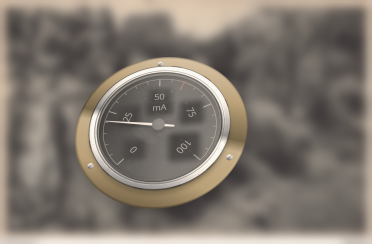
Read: 20mA
